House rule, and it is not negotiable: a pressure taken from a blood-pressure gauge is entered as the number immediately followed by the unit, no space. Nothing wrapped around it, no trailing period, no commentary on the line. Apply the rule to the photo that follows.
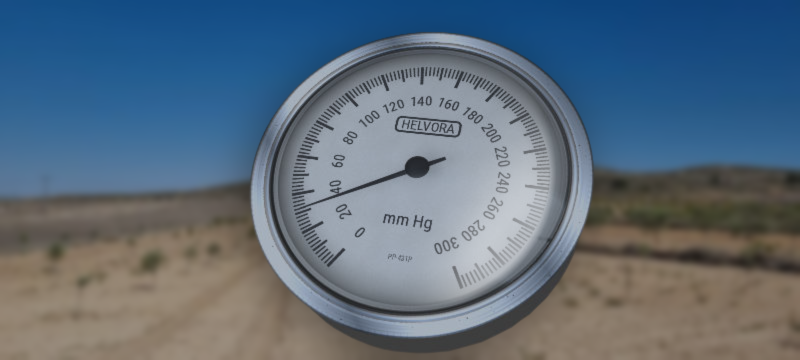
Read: 30mmHg
